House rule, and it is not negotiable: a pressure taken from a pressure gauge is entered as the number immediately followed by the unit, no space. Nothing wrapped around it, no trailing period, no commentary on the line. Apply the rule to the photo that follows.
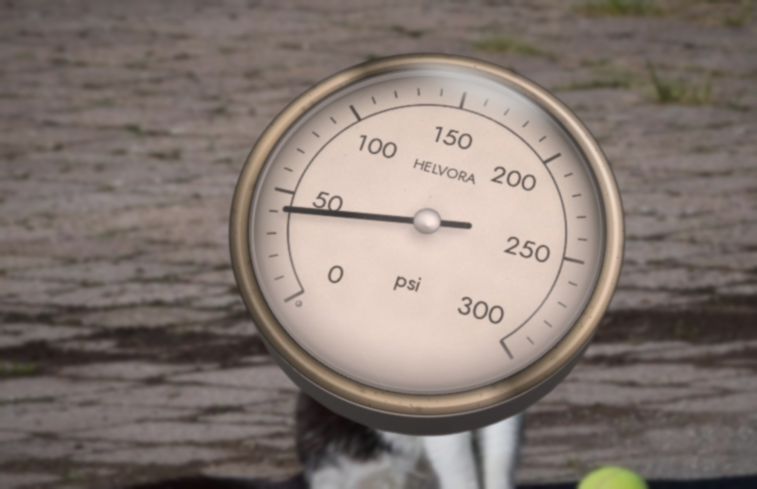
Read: 40psi
